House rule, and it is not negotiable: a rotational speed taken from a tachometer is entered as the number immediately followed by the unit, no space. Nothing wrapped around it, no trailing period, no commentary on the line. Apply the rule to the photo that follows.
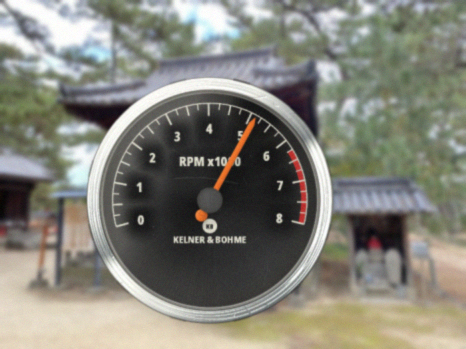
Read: 5125rpm
